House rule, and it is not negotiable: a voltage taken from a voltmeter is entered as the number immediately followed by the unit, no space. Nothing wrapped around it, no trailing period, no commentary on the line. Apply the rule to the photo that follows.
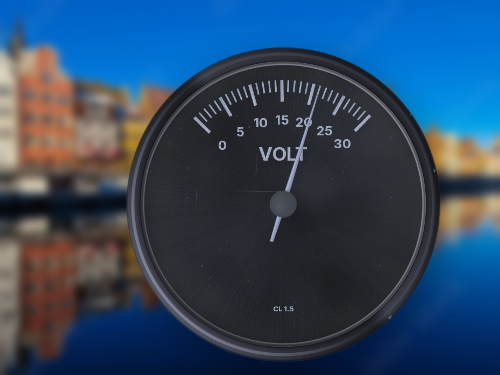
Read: 21V
